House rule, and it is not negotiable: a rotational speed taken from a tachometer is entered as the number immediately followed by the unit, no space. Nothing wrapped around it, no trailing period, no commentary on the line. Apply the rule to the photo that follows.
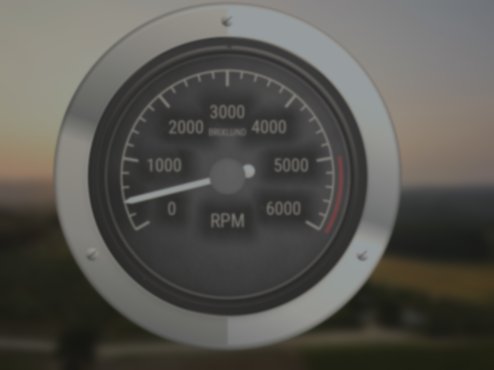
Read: 400rpm
